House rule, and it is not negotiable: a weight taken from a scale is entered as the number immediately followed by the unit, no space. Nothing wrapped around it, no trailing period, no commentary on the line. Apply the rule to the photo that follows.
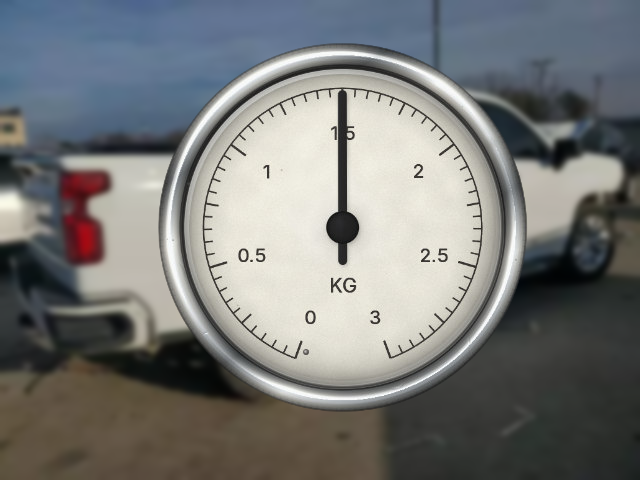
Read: 1.5kg
